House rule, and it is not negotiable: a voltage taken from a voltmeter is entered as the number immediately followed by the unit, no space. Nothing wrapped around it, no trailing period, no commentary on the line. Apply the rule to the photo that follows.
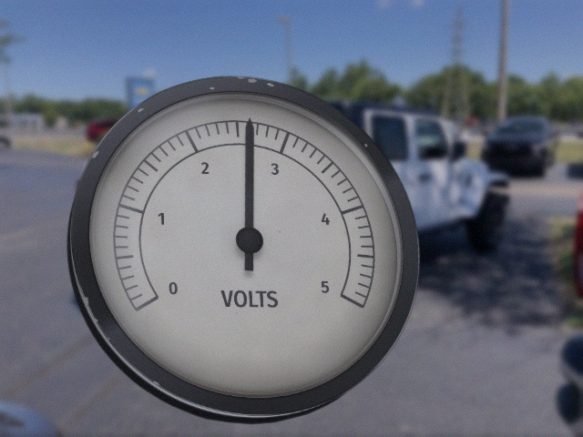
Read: 2.6V
